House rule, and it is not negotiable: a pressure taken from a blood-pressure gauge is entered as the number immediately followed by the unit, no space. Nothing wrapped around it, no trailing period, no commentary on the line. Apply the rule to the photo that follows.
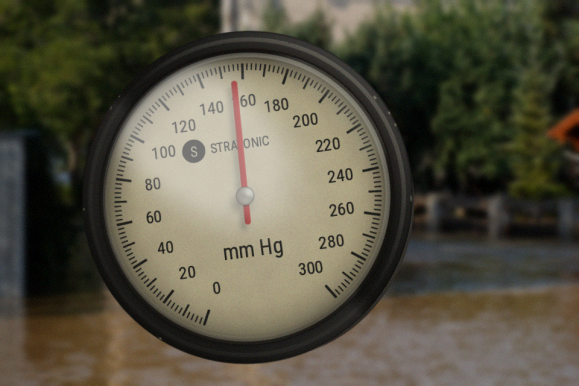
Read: 156mmHg
